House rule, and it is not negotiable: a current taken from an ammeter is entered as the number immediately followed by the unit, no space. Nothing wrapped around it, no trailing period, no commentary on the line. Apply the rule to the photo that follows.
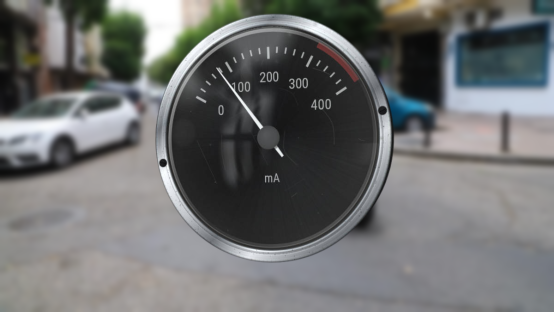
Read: 80mA
